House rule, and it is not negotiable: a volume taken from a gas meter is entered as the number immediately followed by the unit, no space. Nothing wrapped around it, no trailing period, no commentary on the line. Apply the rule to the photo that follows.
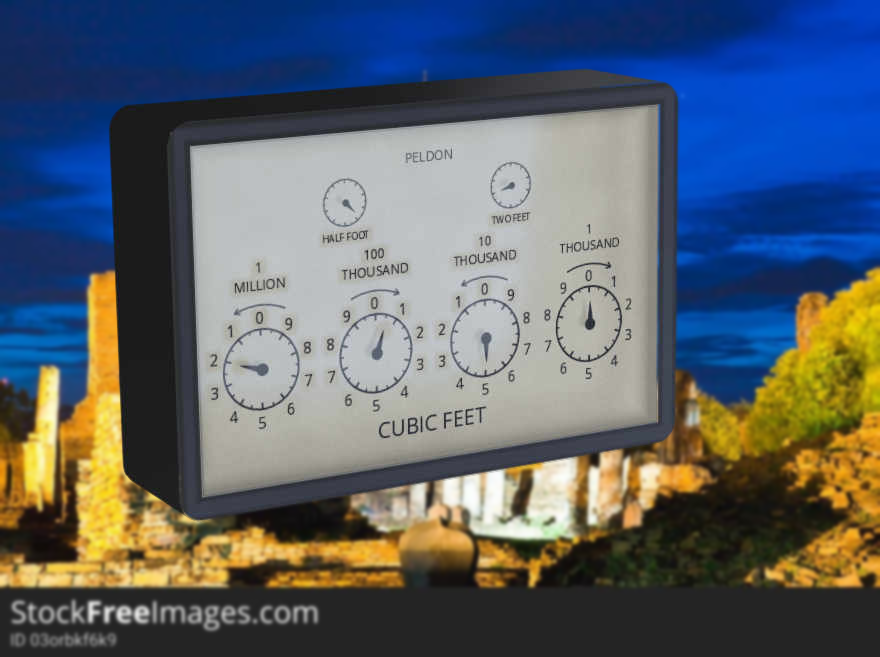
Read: 205000ft³
